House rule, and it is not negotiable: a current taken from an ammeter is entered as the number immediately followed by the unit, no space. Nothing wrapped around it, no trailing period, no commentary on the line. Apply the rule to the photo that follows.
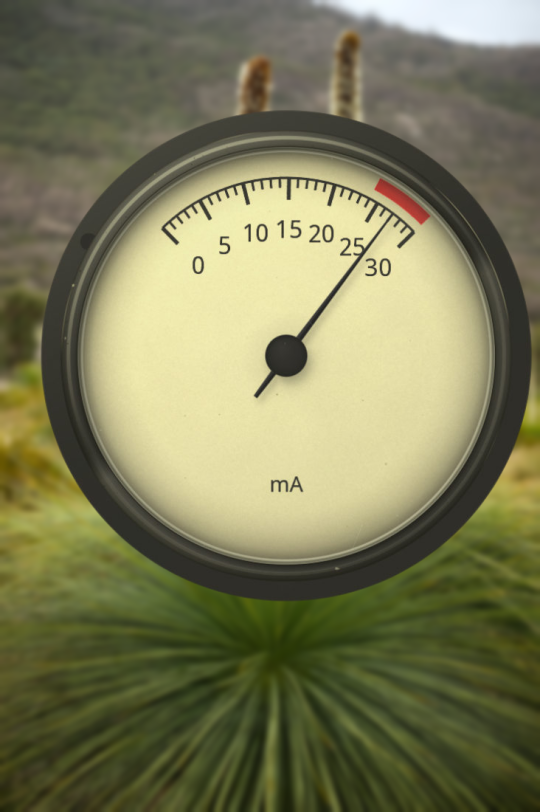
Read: 27mA
